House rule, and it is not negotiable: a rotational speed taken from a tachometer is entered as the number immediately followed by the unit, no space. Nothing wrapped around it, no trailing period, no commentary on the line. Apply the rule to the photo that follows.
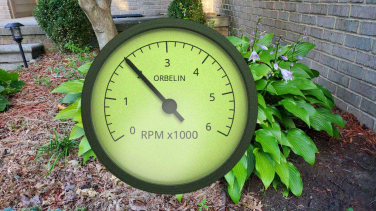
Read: 2000rpm
